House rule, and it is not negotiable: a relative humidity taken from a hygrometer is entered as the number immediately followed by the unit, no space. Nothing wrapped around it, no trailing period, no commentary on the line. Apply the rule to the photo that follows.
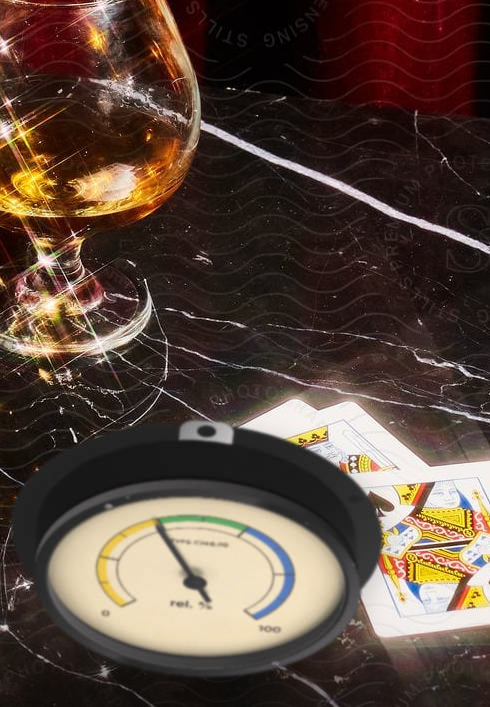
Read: 40%
